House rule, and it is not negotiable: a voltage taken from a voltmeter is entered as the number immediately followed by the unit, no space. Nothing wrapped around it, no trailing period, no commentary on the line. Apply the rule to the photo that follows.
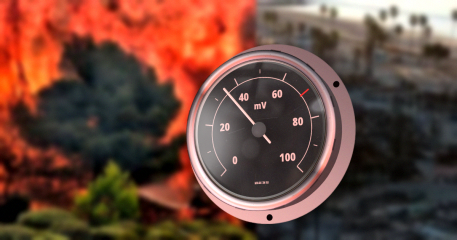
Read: 35mV
